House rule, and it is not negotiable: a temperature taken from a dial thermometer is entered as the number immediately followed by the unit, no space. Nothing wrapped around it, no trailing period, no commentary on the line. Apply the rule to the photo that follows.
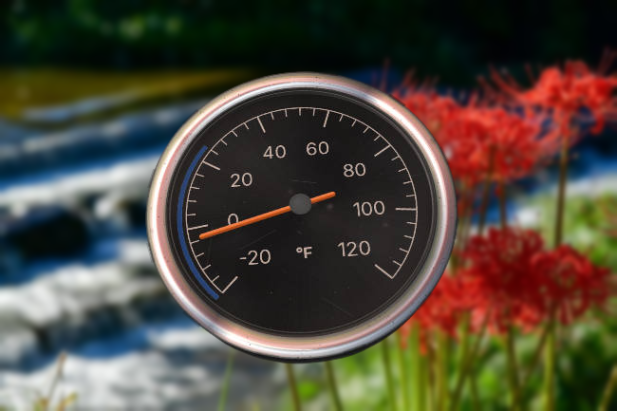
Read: -4°F
